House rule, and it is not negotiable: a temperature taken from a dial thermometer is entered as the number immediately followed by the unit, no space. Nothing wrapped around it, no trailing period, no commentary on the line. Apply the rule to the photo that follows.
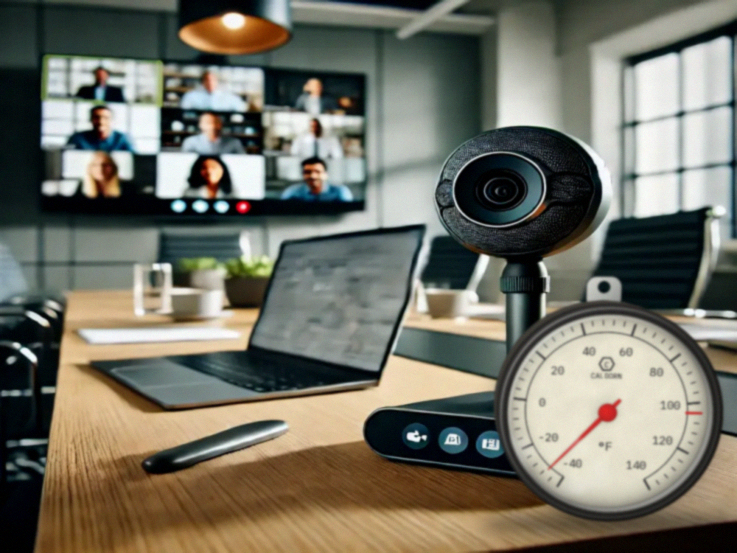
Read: -32°F
